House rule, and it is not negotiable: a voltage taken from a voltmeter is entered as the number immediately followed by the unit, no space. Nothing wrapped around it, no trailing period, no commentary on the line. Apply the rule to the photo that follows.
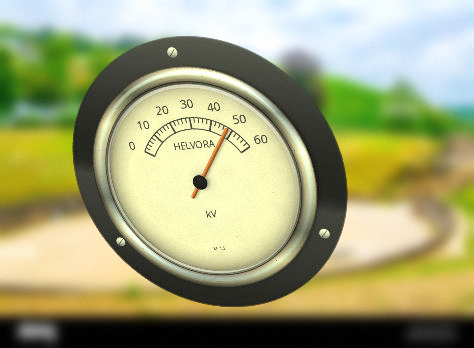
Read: 48kV
